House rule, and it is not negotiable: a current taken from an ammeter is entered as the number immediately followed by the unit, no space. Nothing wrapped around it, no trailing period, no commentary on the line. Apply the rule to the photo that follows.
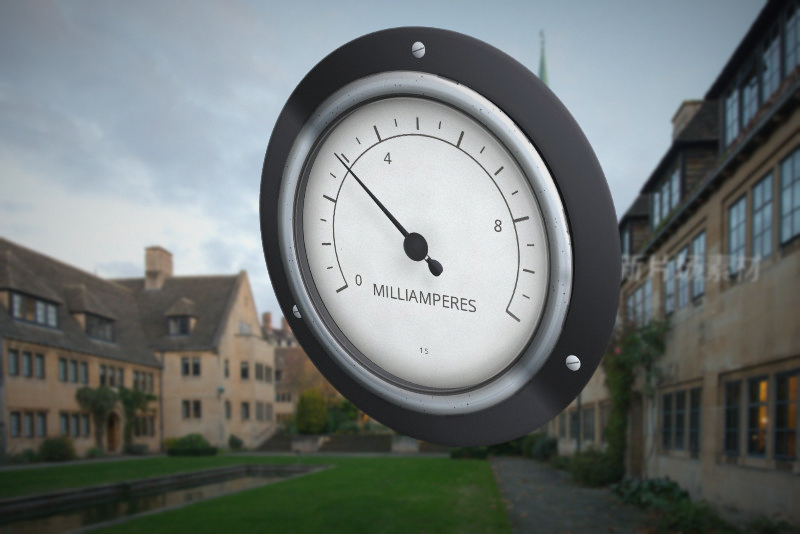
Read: 3mA
